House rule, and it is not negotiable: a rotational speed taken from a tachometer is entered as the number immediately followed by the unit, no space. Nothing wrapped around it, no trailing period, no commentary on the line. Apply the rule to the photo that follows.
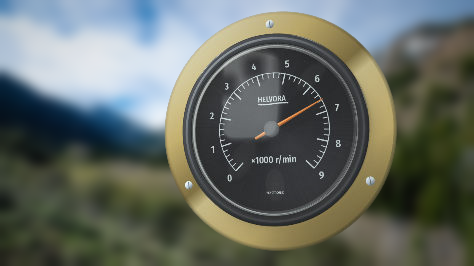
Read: 6600rpm
